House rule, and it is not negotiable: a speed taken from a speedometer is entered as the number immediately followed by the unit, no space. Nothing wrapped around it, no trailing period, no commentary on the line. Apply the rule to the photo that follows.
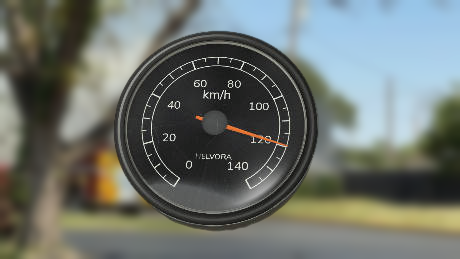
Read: 120km/h
